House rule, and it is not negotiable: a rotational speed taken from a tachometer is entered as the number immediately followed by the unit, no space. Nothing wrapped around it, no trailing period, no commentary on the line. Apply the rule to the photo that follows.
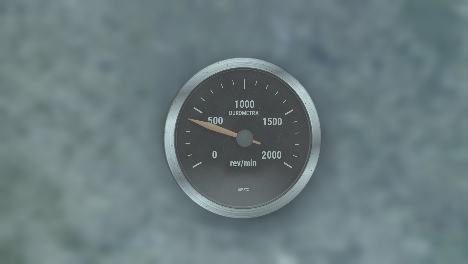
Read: 400rpm
